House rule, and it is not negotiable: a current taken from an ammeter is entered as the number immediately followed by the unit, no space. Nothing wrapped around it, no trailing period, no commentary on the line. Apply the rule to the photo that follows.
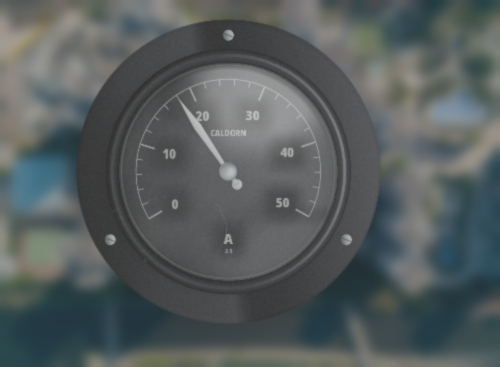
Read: 18A
